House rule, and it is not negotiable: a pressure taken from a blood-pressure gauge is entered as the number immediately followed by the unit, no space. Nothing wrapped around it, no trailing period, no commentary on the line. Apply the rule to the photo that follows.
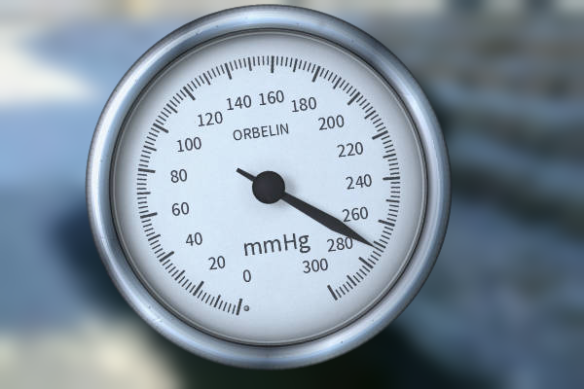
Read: 272mmHg
